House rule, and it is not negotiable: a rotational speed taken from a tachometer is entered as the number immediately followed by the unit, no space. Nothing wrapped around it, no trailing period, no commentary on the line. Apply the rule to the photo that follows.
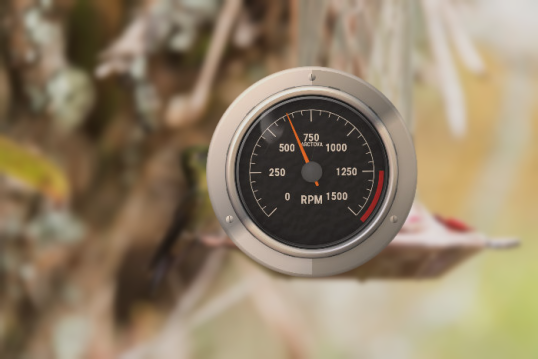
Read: 625rpm
